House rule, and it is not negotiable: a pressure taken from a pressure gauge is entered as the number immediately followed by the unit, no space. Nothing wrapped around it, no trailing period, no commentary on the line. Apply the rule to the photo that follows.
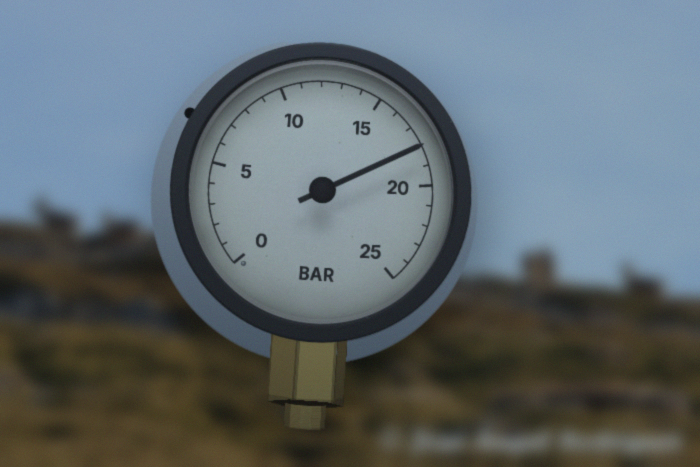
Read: 18bar
